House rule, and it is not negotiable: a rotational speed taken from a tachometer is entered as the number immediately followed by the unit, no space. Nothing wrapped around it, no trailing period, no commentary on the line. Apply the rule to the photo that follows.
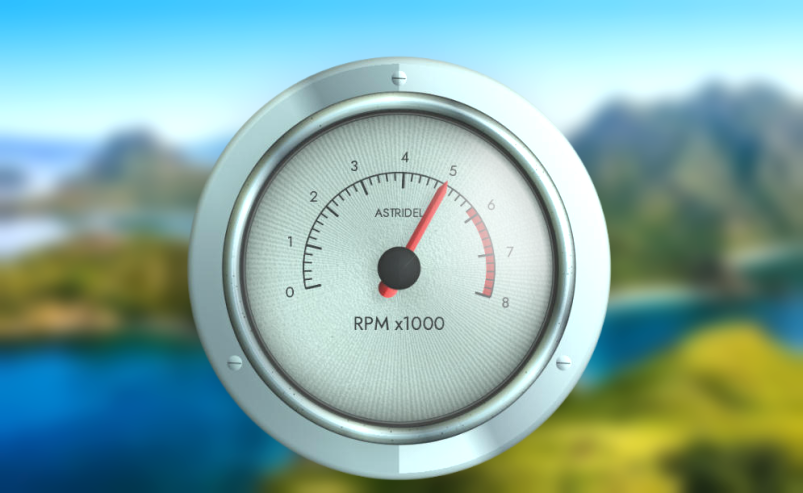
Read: 5000rpm
